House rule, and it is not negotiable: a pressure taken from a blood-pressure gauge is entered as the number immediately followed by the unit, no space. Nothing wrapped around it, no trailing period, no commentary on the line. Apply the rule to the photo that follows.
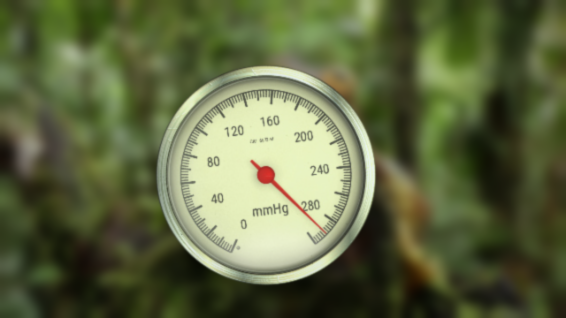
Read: 290mmHg
